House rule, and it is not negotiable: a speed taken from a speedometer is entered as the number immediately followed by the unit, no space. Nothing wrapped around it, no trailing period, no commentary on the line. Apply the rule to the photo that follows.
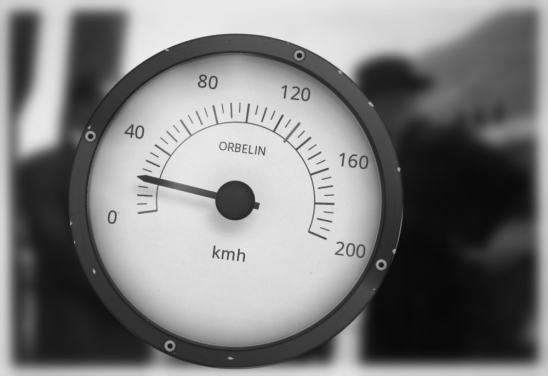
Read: 20km/h
